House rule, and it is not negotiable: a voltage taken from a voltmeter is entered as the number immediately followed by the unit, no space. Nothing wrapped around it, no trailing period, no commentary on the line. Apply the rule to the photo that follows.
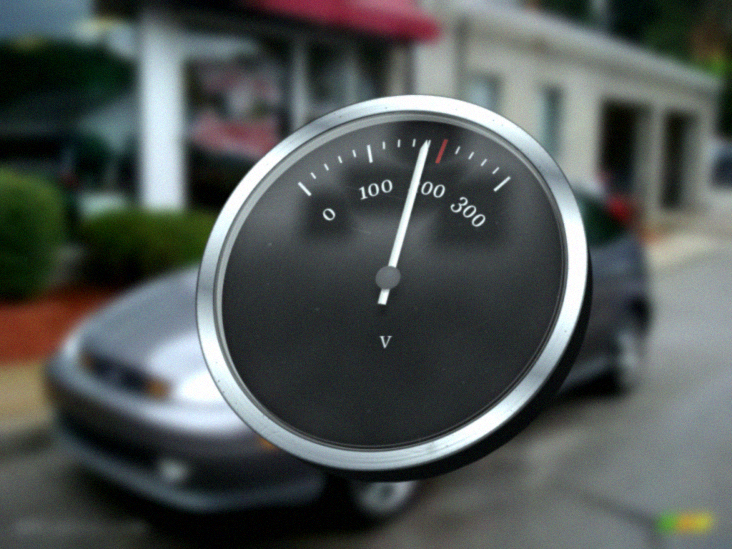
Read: 180V
